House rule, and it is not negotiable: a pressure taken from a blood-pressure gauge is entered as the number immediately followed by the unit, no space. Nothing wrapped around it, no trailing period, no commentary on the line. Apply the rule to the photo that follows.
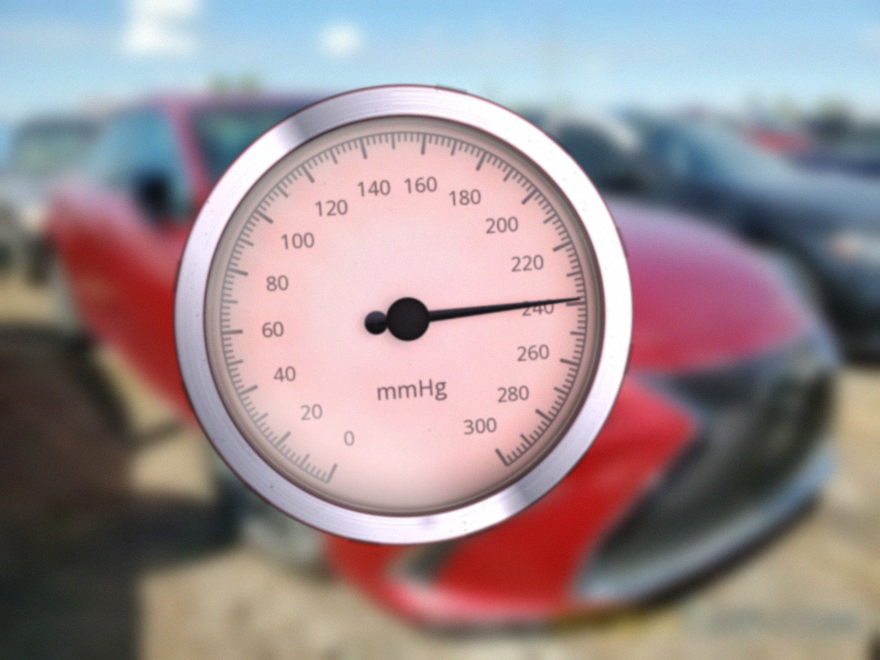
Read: 238mmHg
